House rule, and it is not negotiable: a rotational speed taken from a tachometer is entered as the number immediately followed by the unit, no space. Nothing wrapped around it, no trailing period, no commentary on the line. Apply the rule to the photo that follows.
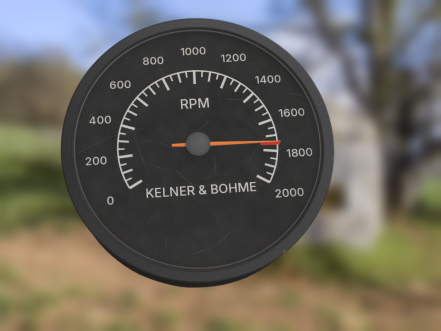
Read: 1750rpm
